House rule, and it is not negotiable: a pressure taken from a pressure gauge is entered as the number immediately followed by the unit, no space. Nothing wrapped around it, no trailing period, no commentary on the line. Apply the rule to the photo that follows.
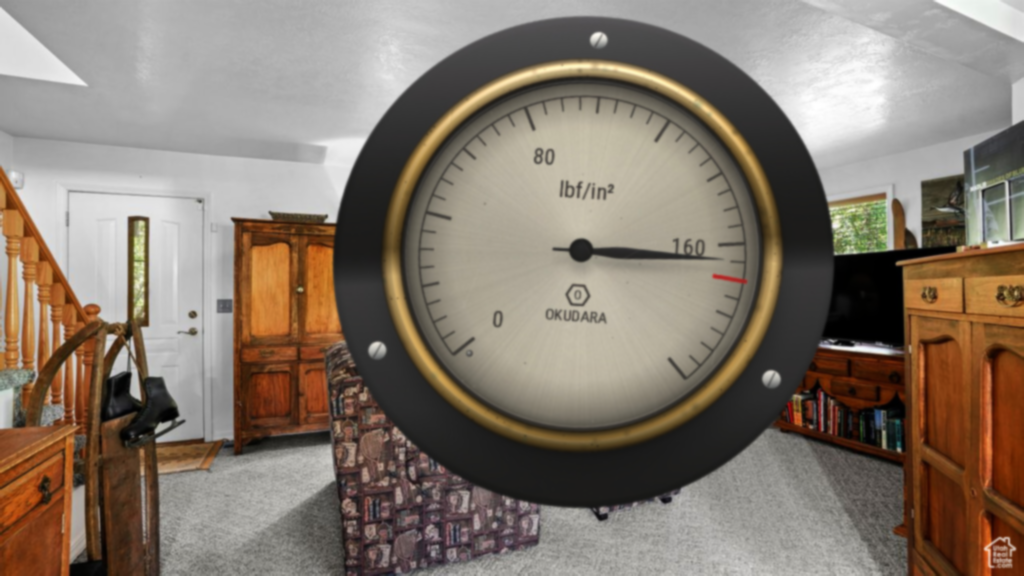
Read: 165psi
